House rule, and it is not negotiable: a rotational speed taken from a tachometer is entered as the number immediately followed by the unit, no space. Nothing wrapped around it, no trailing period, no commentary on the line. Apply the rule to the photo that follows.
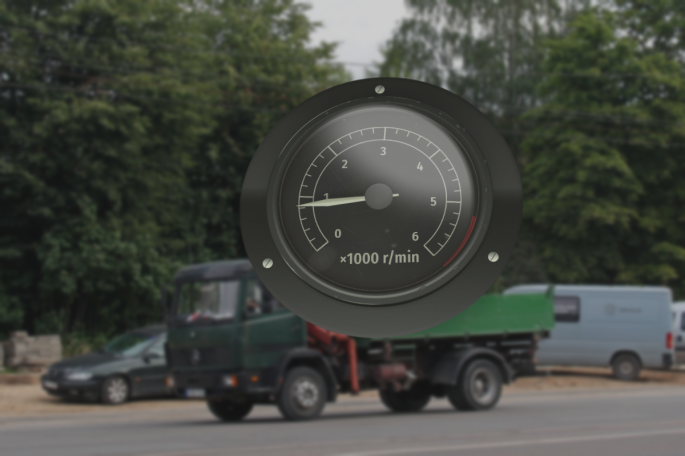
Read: 800rpm
